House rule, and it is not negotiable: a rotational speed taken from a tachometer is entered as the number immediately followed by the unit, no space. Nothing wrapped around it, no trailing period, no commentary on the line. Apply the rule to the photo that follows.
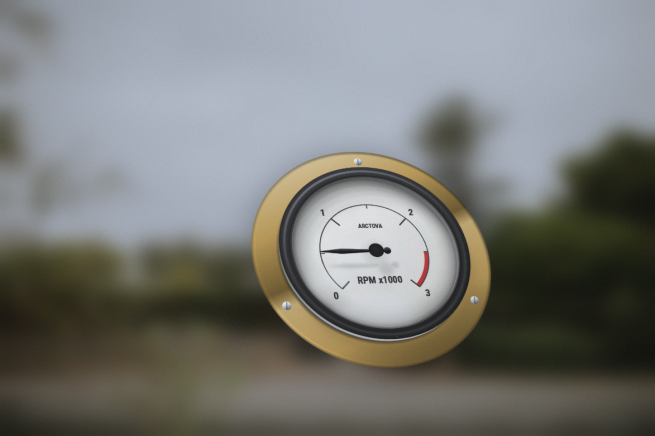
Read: 500rpm
